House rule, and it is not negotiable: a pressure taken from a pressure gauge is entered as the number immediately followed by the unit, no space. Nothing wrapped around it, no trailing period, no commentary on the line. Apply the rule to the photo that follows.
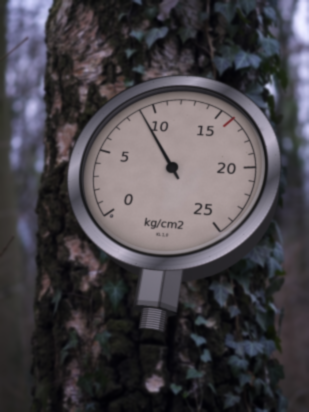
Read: 9kg/cm²
